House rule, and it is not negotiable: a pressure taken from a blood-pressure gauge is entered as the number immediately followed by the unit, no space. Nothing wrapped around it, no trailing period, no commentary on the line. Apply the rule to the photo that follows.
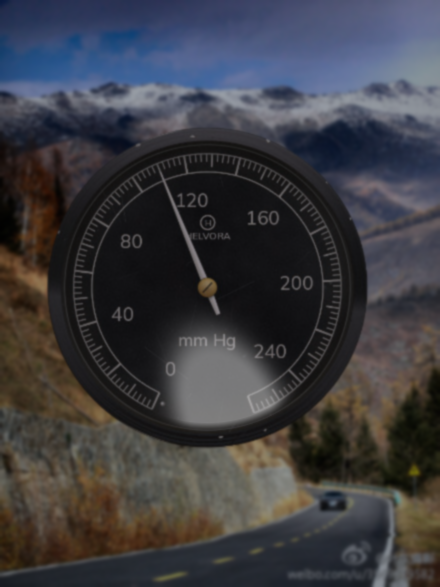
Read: 110mmHg
